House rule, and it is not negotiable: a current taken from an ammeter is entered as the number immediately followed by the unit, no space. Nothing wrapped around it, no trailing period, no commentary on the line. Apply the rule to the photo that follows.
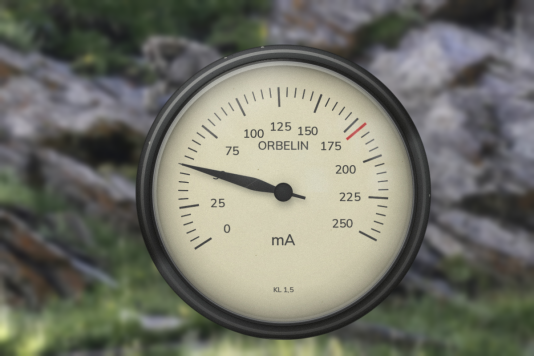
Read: 50mA
